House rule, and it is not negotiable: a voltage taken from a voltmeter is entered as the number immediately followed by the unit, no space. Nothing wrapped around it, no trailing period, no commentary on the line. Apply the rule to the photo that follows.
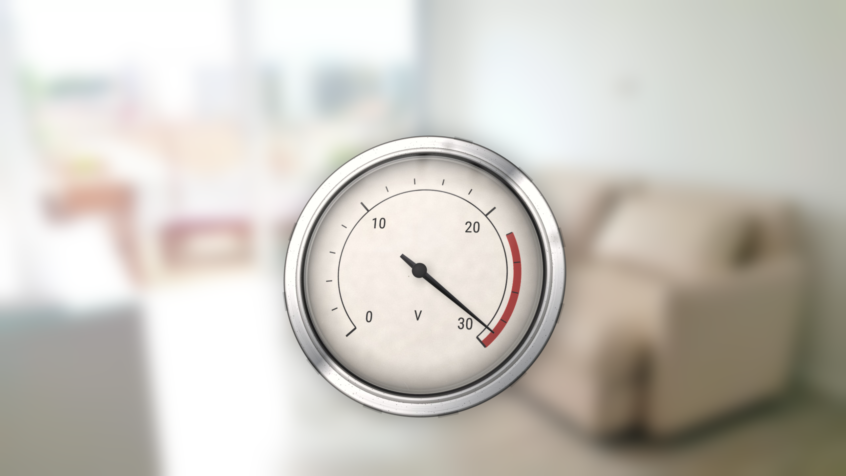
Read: 29V
